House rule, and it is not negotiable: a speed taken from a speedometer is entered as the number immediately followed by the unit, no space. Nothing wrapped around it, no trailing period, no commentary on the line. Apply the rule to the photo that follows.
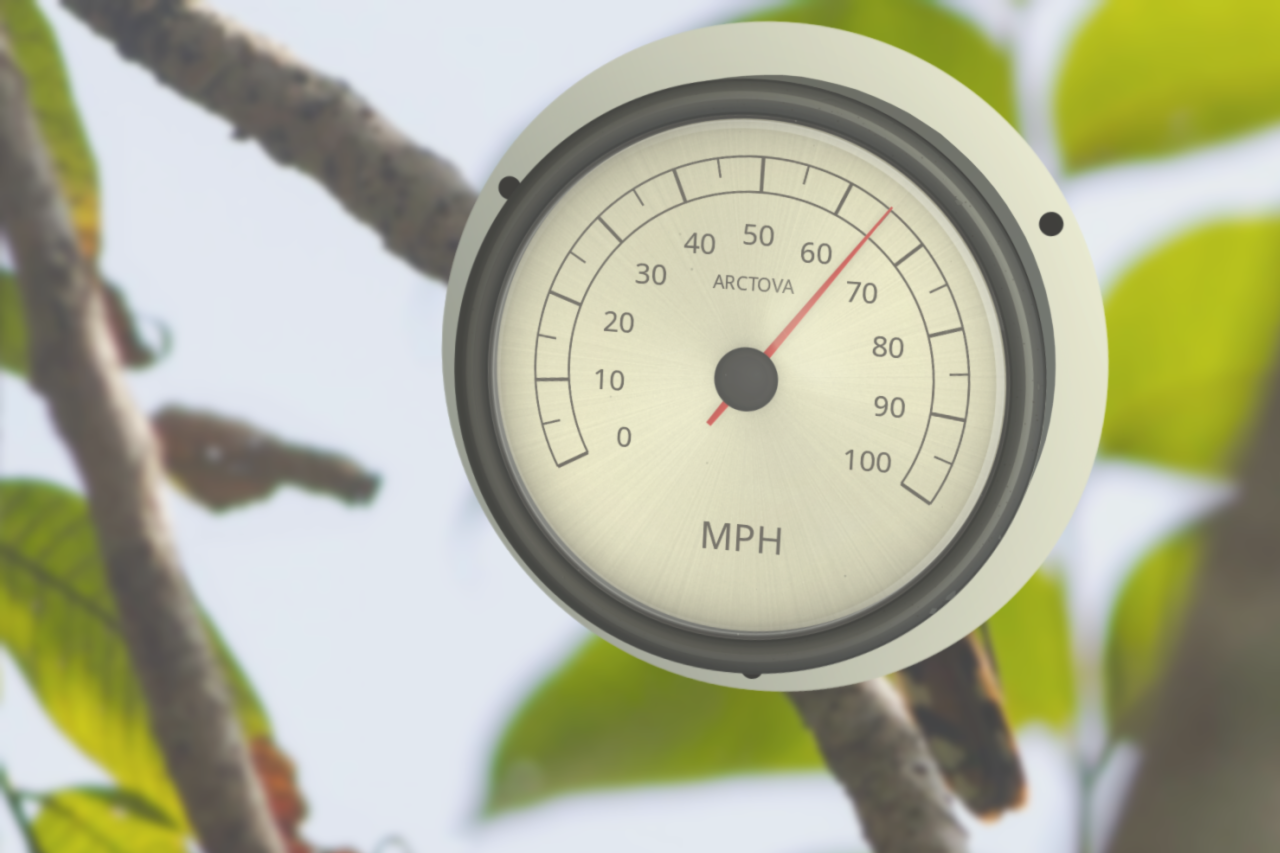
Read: 65mph
